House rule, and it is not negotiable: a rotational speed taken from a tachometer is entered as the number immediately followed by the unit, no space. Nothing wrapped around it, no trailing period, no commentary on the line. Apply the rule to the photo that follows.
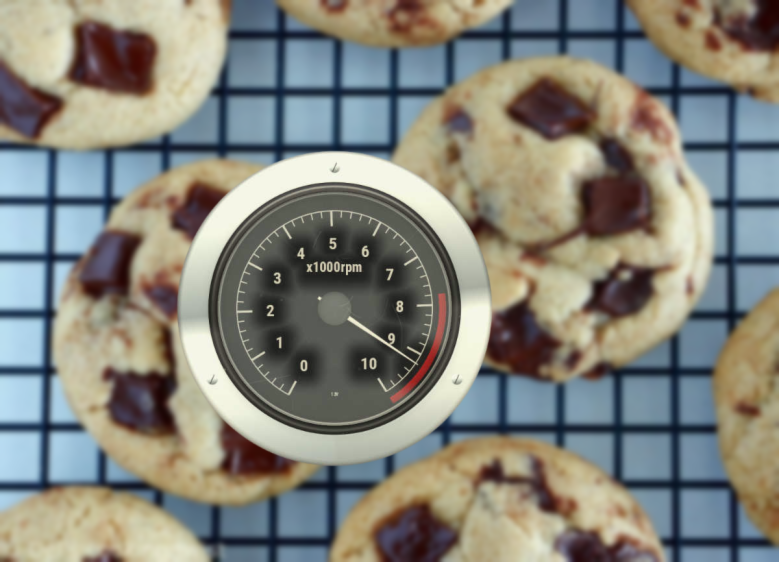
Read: 9200rpm
